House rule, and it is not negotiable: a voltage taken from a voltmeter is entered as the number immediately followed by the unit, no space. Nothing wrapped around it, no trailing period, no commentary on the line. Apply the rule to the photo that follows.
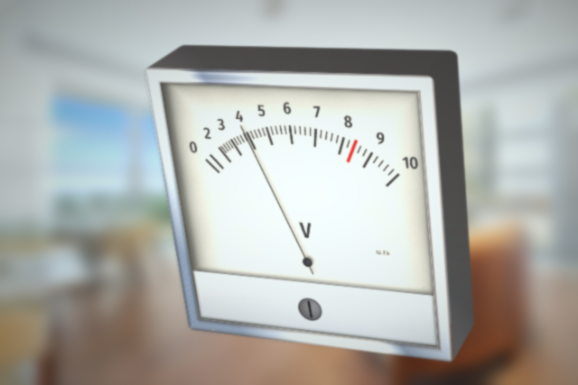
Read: 4V
